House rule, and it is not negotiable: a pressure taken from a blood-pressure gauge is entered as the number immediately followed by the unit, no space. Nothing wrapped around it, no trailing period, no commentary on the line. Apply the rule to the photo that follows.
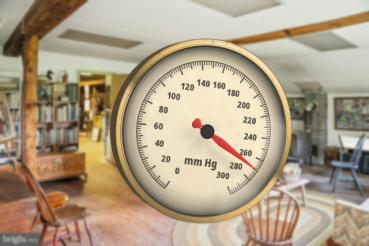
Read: 270mmHg
